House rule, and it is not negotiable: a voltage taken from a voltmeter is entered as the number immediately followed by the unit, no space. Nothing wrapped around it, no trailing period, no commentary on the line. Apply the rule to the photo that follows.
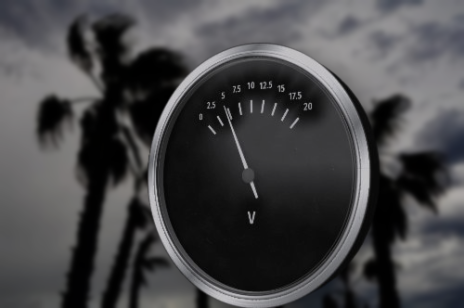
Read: 5V
